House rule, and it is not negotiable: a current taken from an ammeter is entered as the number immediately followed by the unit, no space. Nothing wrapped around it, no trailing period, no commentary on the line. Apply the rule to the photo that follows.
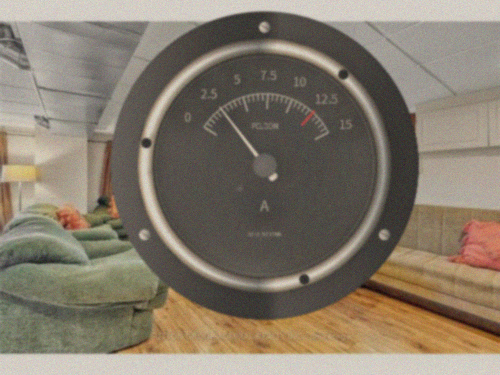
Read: 2.5A
